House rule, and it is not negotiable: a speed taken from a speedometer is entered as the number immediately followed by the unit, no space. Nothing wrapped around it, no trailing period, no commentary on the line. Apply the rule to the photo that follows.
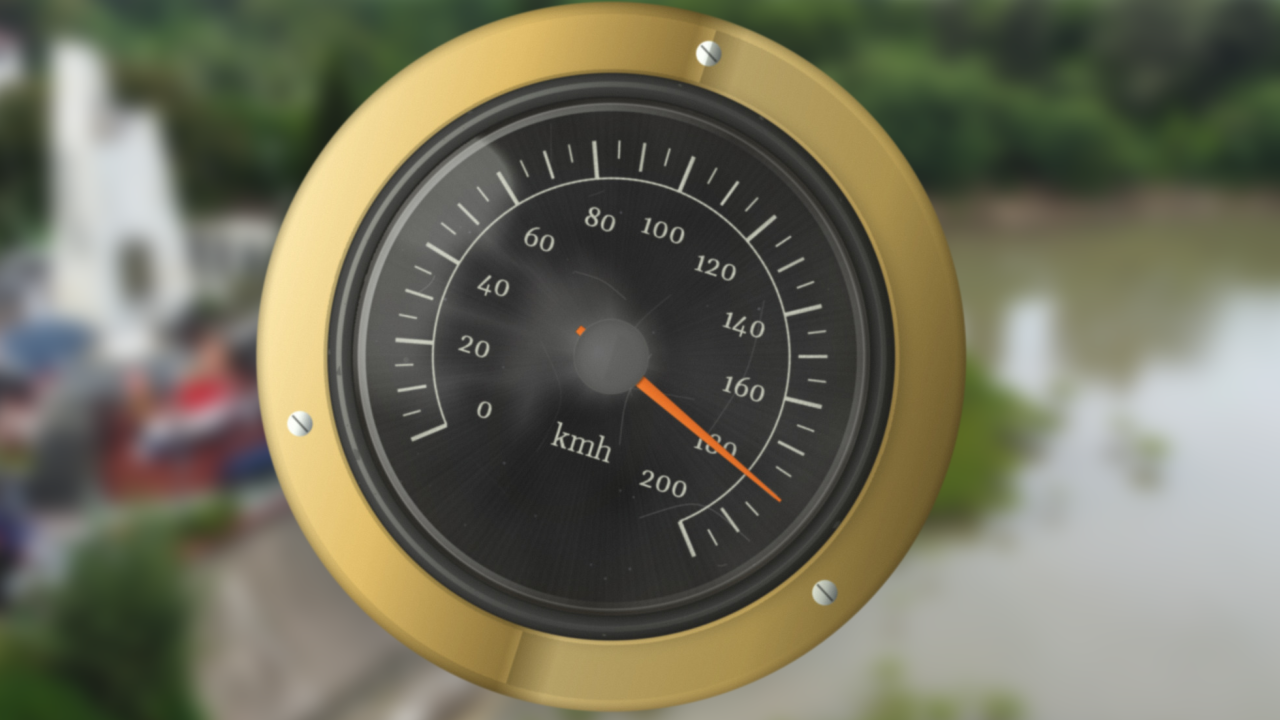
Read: 180km/h
